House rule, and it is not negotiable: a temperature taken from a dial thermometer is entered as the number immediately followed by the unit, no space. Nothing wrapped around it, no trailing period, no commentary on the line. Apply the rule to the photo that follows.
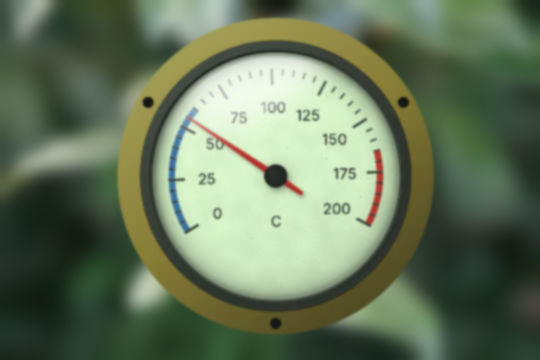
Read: 55°C
